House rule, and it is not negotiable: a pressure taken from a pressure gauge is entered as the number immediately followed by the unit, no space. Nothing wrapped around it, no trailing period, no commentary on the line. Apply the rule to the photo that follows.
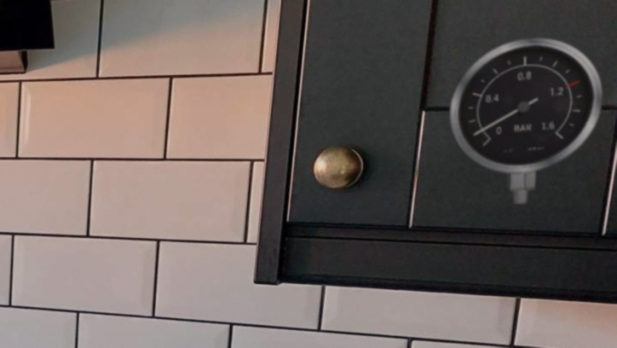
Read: 0.1bar
